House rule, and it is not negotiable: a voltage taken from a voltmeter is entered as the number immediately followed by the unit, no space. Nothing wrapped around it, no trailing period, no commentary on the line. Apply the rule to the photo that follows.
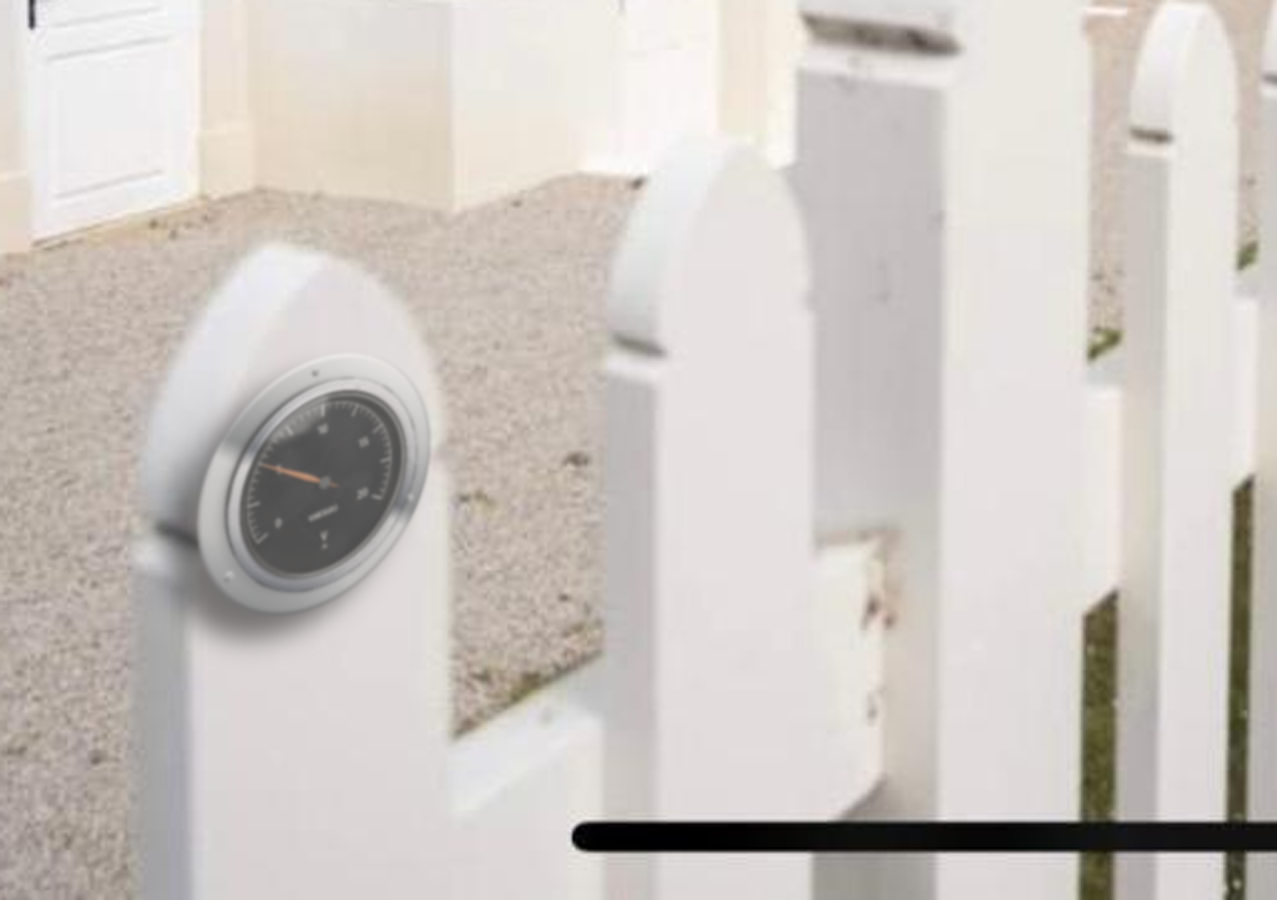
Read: 5V
